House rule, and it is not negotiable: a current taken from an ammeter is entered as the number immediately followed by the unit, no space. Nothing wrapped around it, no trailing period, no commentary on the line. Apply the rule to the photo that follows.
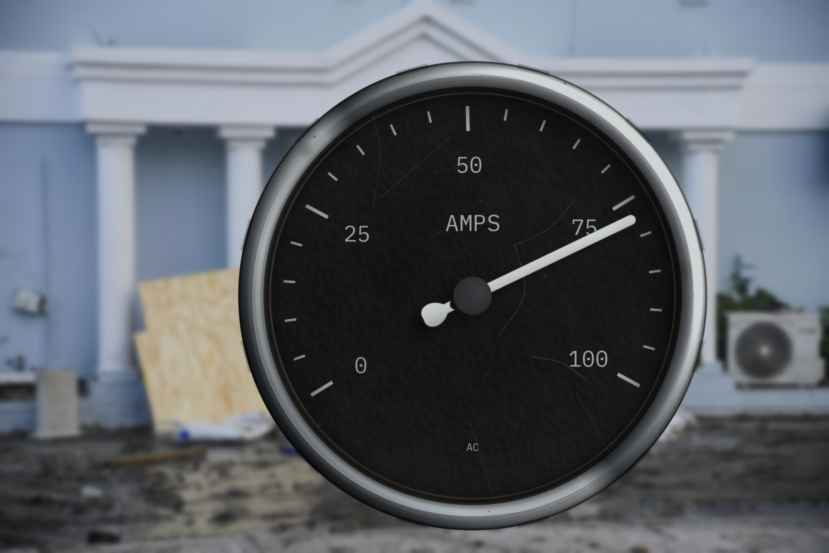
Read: 77.5A
